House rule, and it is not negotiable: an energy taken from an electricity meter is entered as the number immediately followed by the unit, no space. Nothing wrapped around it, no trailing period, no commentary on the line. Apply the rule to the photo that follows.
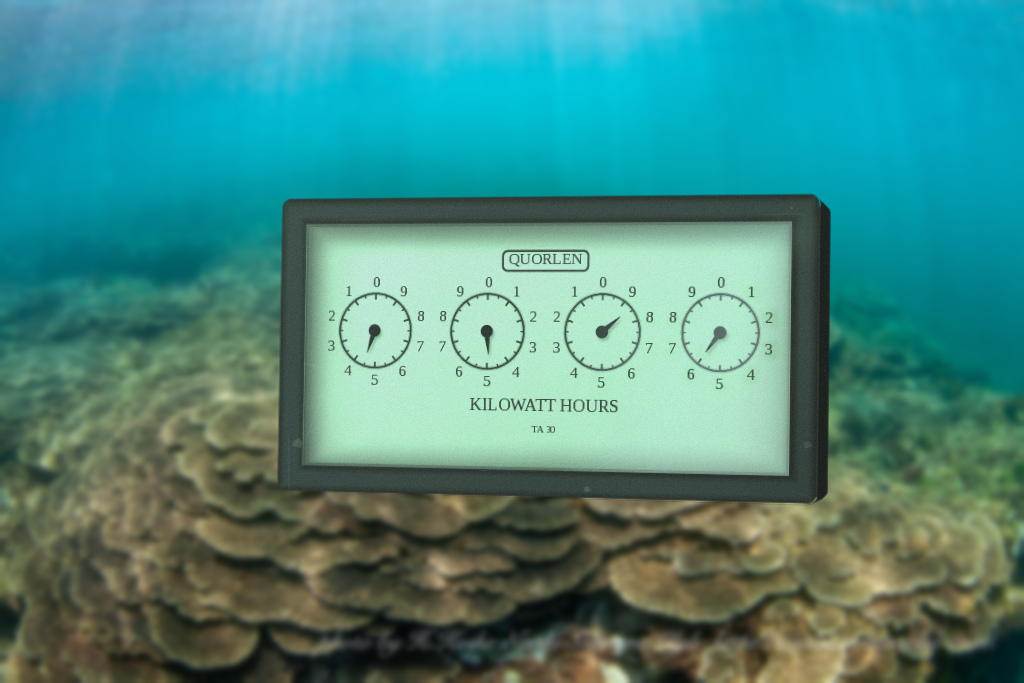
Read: 4486kWh
